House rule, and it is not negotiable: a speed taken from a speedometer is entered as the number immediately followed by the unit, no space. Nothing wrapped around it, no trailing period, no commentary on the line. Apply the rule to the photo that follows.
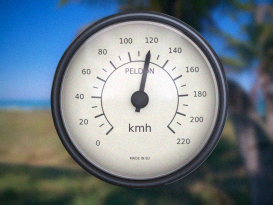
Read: 120km/h
